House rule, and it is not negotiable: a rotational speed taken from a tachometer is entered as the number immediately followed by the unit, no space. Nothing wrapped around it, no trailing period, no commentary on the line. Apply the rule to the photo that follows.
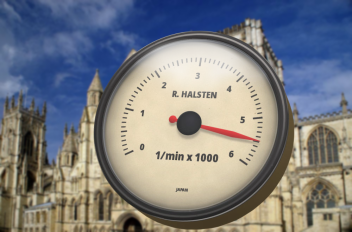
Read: 5500rpm
